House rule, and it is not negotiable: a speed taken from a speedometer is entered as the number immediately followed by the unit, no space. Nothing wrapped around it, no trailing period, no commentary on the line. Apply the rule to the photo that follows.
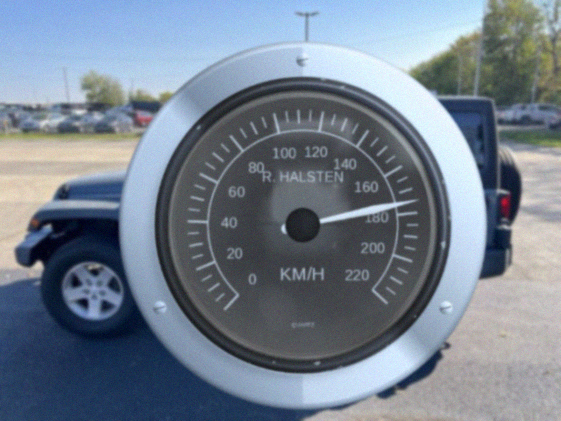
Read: 175km/h
